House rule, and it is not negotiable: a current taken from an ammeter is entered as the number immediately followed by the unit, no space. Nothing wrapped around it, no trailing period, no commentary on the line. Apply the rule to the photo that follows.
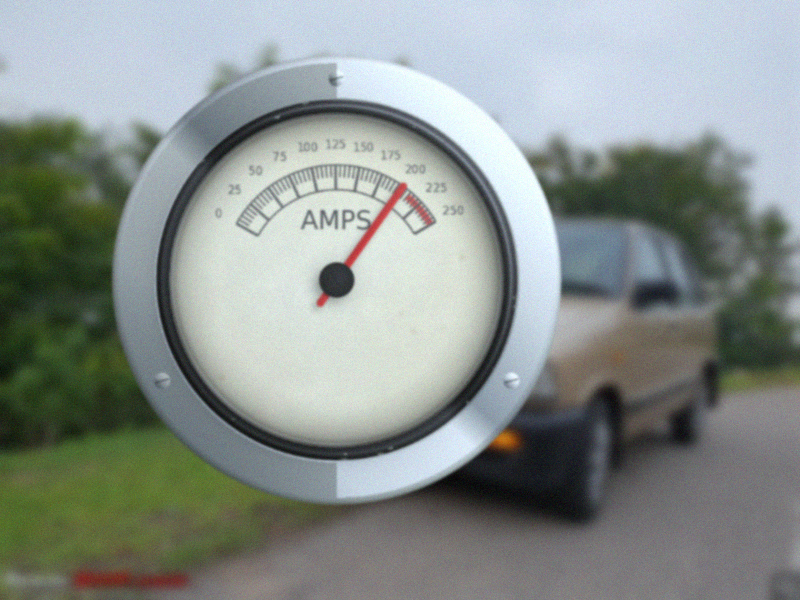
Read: 200A
